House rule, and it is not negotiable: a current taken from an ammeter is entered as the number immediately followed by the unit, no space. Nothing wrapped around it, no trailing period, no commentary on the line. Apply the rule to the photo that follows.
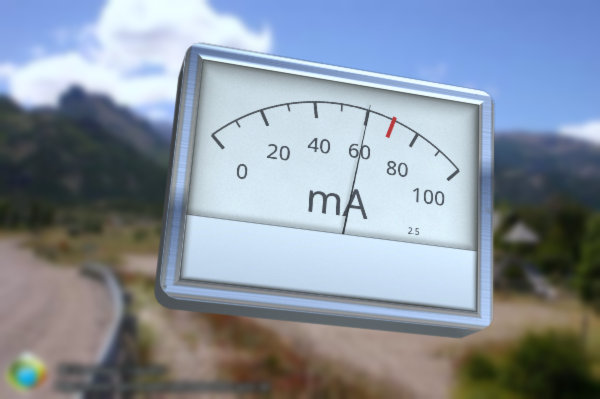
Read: 60mA
